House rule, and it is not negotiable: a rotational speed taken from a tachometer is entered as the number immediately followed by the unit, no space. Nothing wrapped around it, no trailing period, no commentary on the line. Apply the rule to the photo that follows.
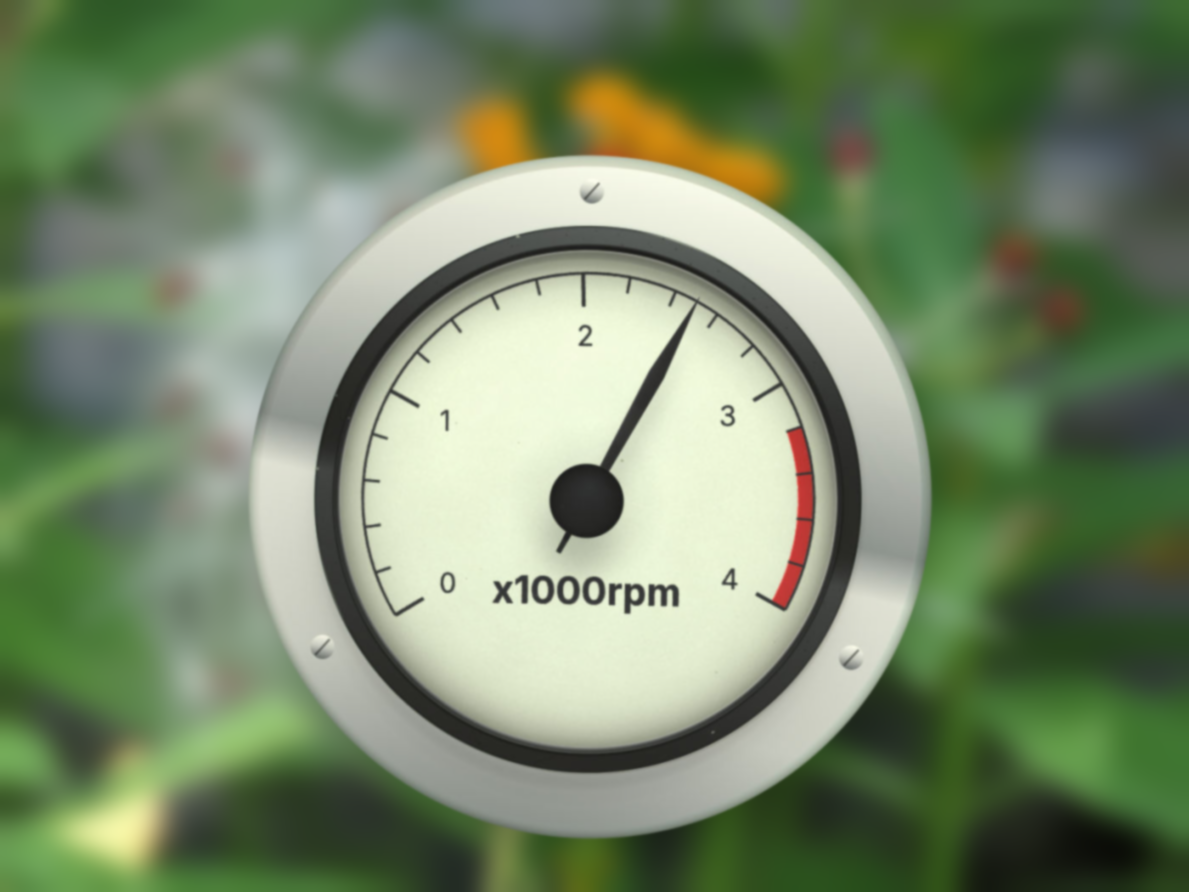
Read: 2500rpm
